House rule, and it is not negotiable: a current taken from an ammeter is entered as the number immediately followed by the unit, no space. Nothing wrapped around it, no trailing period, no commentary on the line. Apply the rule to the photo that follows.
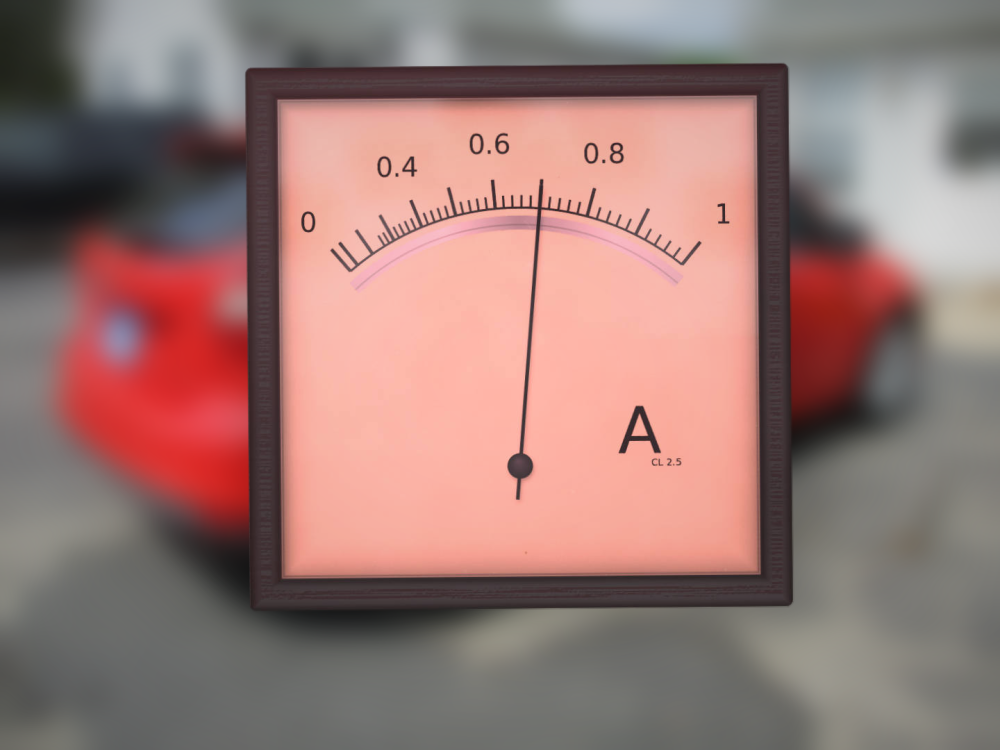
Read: 0.7A
